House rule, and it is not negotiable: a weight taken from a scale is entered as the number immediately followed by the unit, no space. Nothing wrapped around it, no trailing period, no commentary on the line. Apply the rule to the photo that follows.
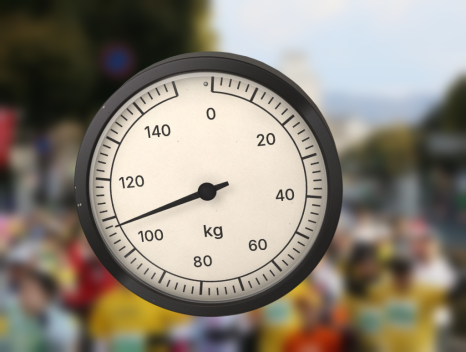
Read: 108kg
